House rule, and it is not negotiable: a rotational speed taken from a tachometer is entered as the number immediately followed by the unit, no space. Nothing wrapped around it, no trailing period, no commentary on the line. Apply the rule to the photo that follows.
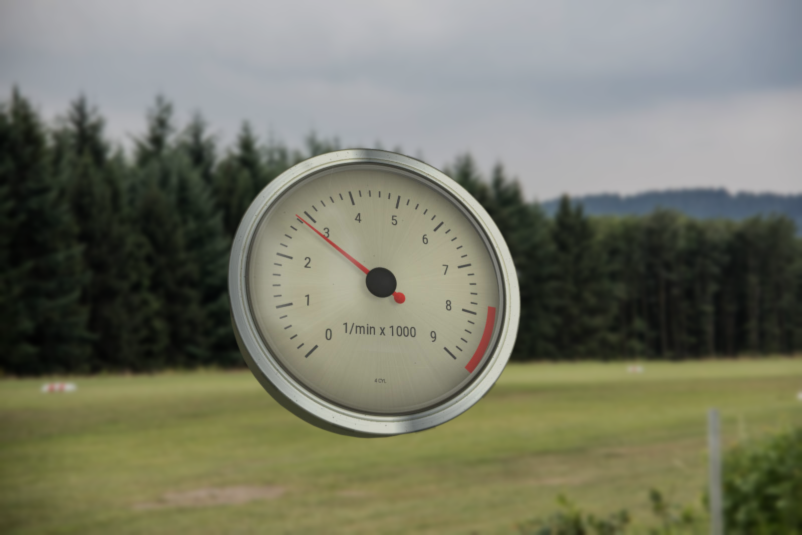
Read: 2800rpm
